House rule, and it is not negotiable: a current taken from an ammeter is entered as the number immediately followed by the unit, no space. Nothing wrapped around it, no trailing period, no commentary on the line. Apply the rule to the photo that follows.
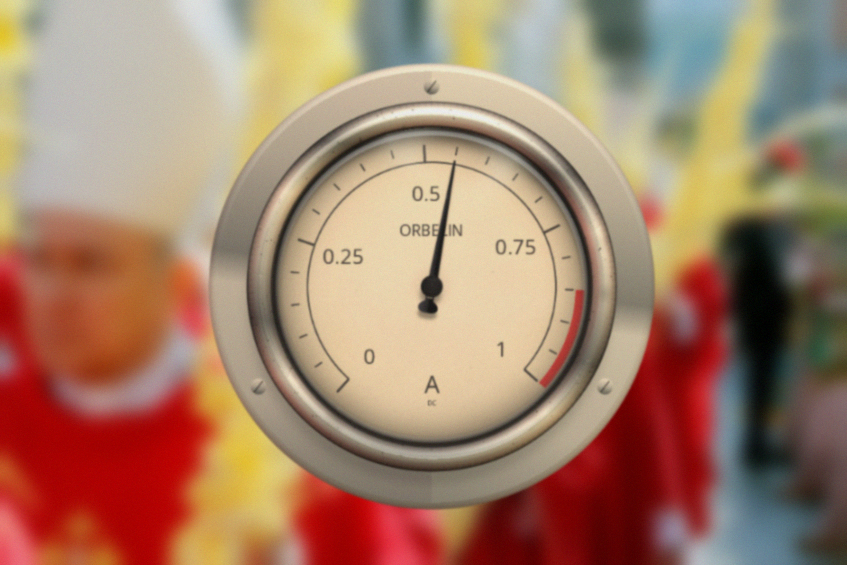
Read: 0.55A
